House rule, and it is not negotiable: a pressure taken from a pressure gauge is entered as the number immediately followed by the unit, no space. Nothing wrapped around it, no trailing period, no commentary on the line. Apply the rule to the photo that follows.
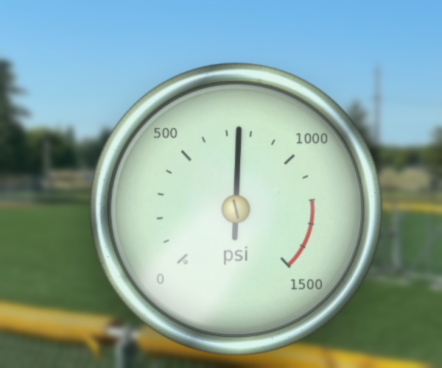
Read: 750psi
